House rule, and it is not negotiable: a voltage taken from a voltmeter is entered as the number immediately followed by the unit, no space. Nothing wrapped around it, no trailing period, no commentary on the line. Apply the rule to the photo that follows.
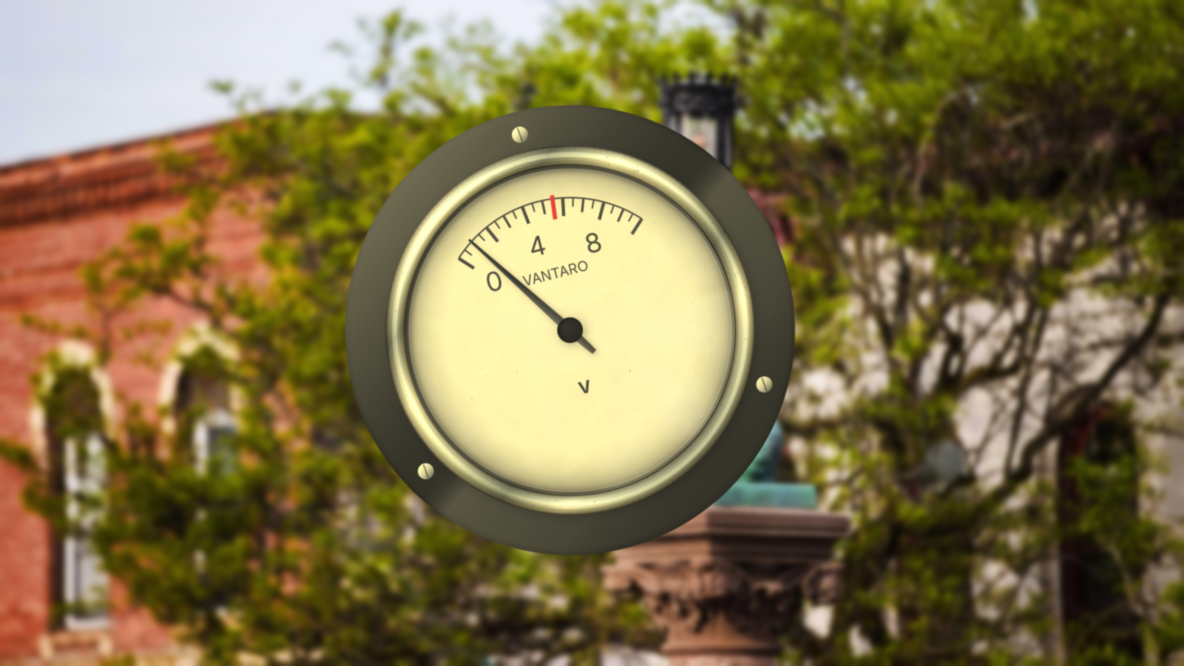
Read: 1V
